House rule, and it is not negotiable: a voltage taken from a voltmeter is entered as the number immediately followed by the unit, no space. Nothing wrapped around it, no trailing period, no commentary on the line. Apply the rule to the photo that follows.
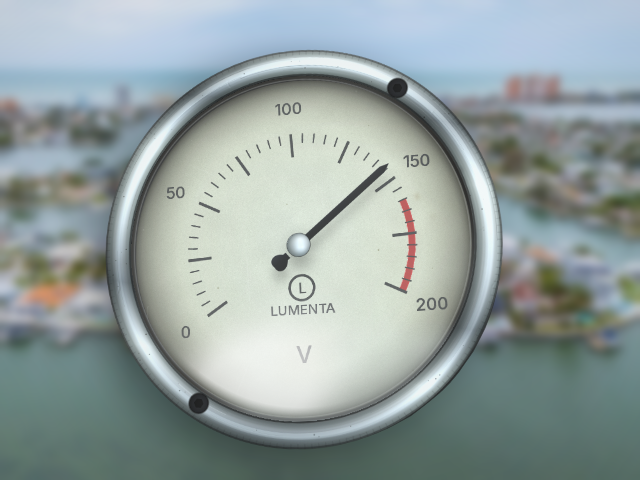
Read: 145V
